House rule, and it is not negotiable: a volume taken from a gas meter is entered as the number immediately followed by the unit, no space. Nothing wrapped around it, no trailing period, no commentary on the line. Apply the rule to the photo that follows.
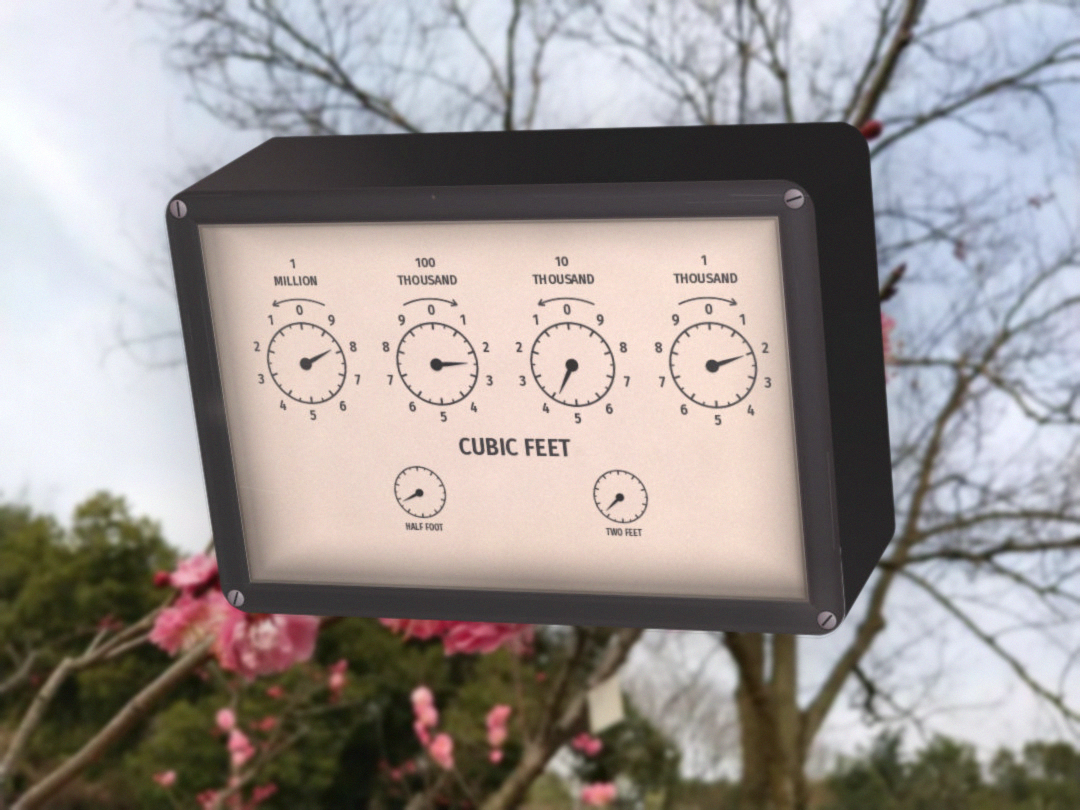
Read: 824200ft³
